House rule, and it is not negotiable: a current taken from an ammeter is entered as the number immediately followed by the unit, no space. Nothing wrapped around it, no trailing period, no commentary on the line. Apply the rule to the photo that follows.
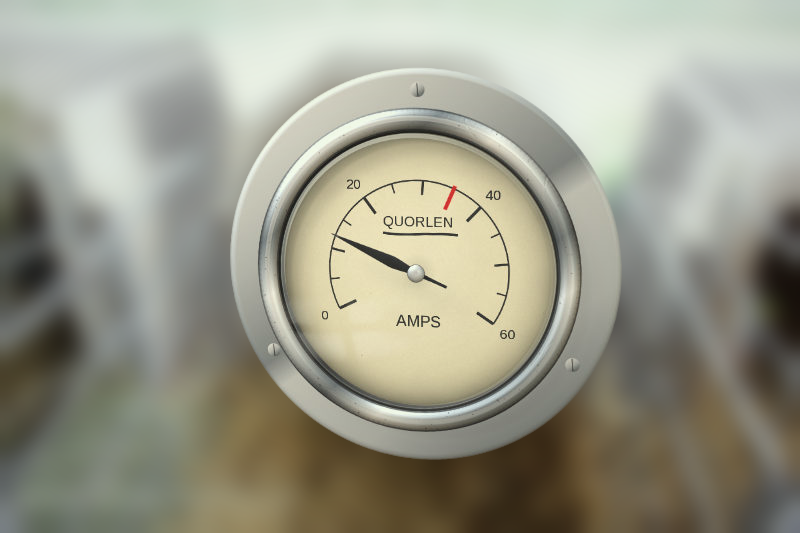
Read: 12.5A
